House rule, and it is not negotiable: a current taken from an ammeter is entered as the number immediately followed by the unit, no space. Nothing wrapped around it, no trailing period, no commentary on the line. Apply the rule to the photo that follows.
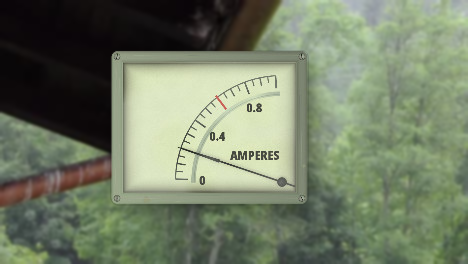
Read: 0.2A
